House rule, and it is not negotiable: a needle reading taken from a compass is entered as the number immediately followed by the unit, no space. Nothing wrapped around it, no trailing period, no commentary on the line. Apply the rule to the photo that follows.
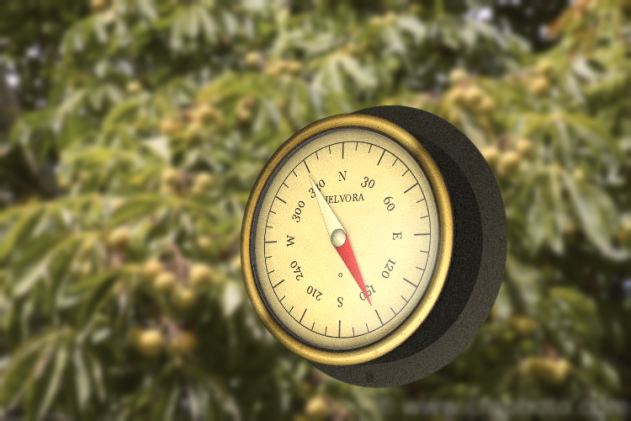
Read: 150°
